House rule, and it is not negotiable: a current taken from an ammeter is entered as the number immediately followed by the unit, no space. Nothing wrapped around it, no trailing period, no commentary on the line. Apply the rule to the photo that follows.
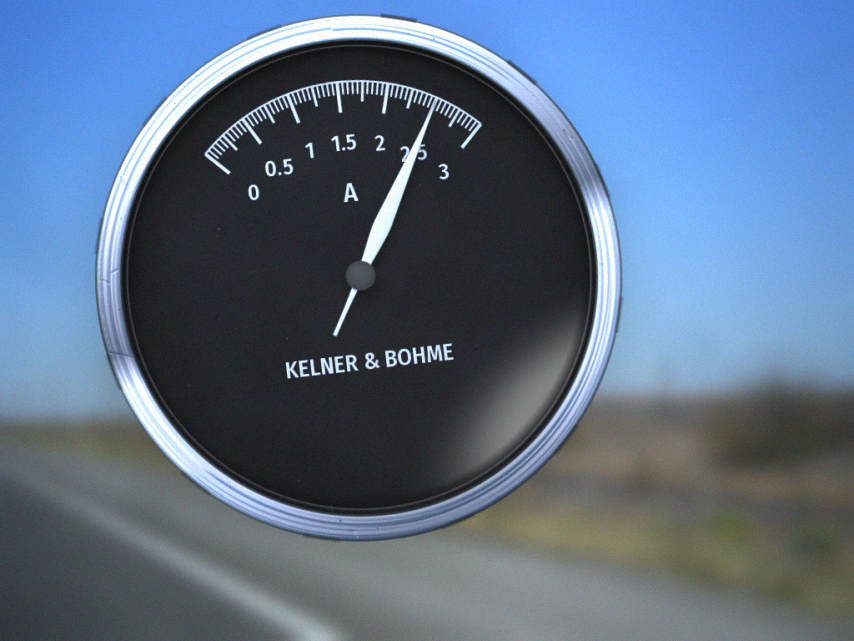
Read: 2.5A
